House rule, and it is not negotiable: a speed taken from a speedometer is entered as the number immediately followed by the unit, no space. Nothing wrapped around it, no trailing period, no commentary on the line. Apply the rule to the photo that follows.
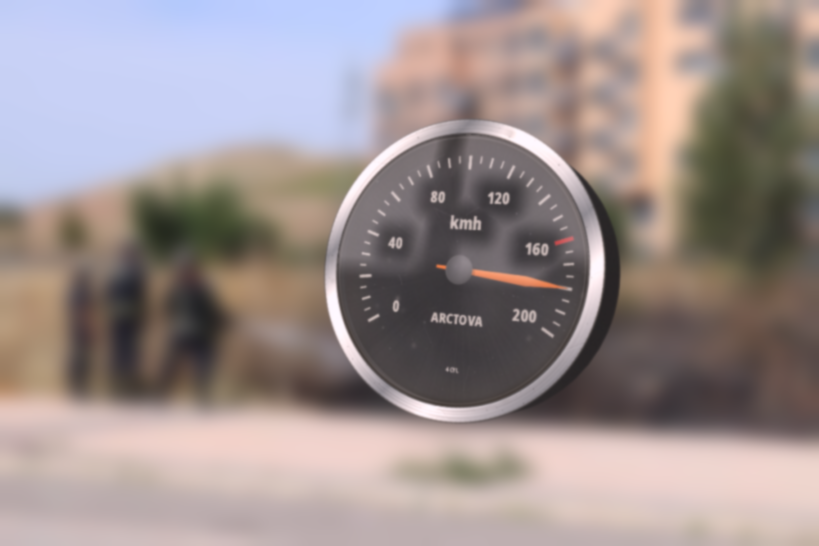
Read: 180km/h
